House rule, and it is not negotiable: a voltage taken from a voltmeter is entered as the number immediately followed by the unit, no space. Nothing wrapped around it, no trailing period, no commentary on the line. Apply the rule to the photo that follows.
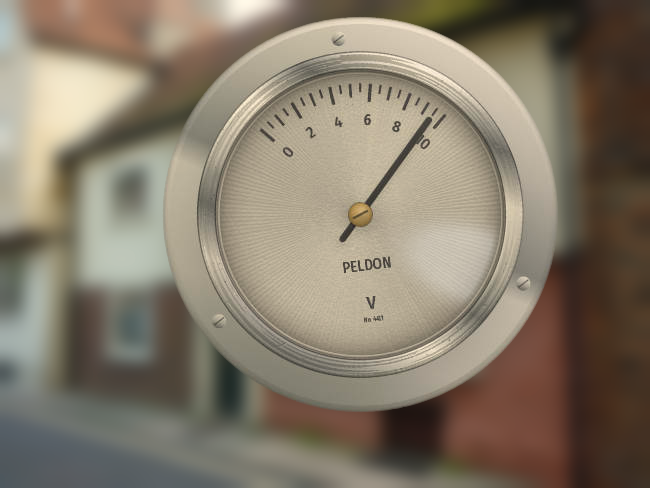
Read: 9.5V
